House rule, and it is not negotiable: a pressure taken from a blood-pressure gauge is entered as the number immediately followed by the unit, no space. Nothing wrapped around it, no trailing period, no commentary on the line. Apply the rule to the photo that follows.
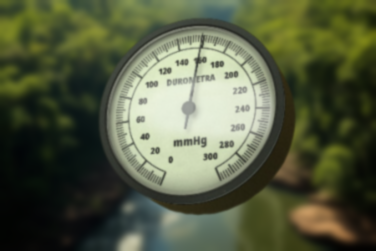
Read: 160mmHg
